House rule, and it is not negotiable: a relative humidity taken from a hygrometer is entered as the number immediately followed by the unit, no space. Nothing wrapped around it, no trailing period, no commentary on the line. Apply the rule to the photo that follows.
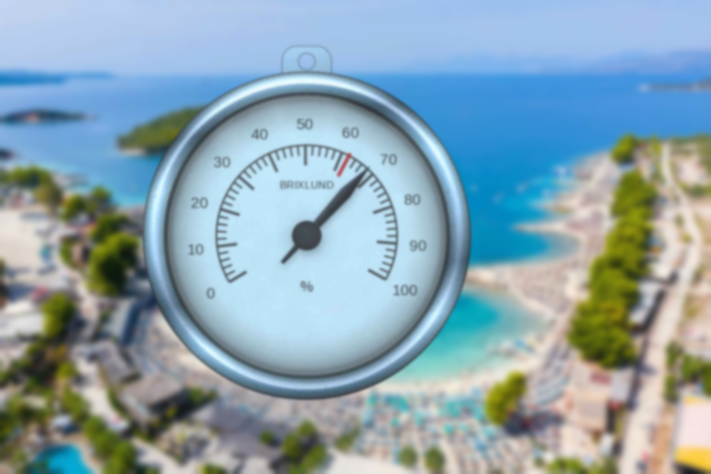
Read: 68%
